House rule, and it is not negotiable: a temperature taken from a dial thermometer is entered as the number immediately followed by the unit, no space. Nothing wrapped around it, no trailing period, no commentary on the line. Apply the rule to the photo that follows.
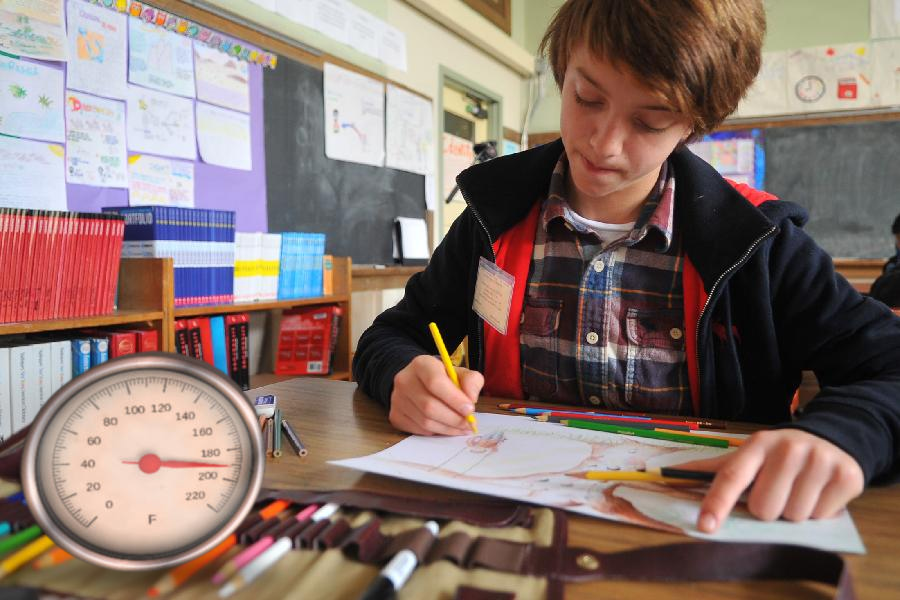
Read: 190°F
